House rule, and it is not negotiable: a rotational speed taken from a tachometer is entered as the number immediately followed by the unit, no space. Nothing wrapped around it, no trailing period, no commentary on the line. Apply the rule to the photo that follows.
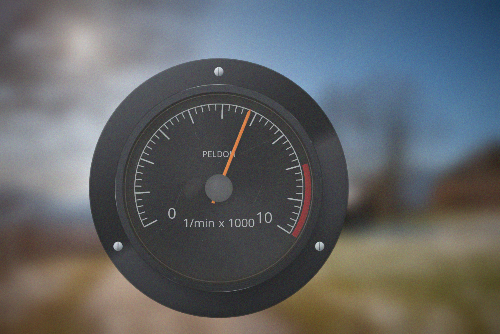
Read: 5800rpm
